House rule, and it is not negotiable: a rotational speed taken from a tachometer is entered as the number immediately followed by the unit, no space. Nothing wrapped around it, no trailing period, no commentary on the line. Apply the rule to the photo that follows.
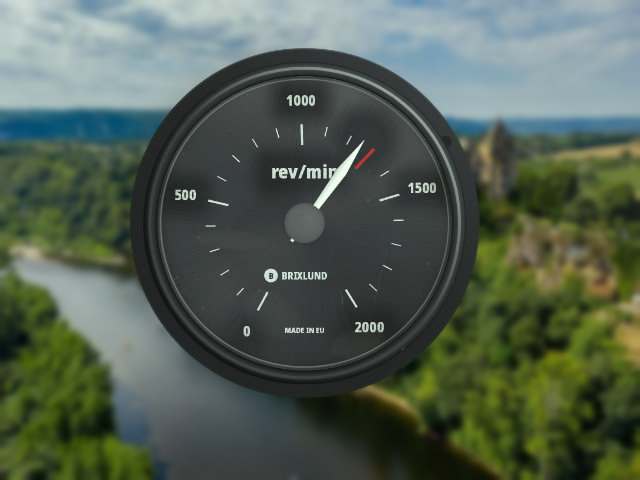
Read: 1250rpm
